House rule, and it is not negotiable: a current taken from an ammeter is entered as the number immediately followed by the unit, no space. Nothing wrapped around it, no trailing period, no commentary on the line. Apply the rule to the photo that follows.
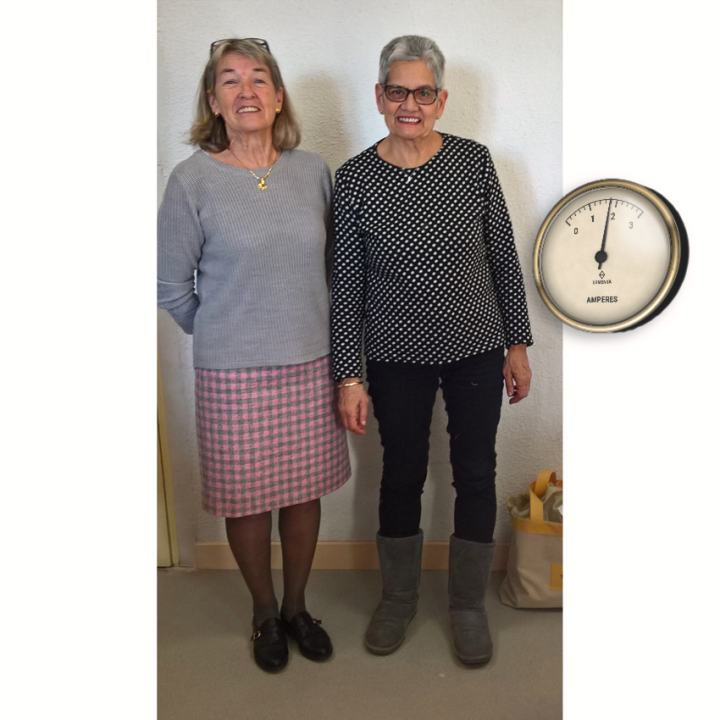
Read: 1.8A
